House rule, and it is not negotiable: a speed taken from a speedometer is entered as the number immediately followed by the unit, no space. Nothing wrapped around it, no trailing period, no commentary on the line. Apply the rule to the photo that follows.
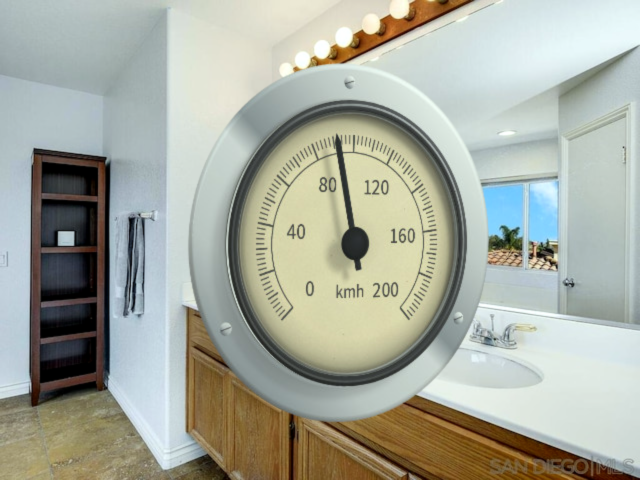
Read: 90km/h
